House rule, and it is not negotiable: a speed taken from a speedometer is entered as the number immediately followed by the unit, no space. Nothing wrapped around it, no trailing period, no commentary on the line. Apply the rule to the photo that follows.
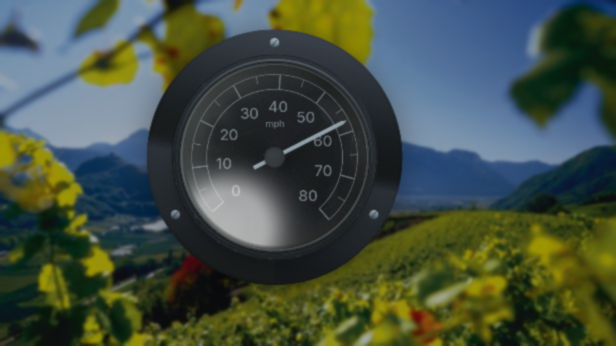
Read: 57.5mph
